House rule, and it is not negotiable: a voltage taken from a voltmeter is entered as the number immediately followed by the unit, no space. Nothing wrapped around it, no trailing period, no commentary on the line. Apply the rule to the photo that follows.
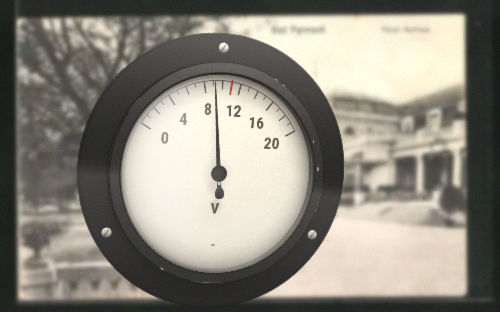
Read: 9V
